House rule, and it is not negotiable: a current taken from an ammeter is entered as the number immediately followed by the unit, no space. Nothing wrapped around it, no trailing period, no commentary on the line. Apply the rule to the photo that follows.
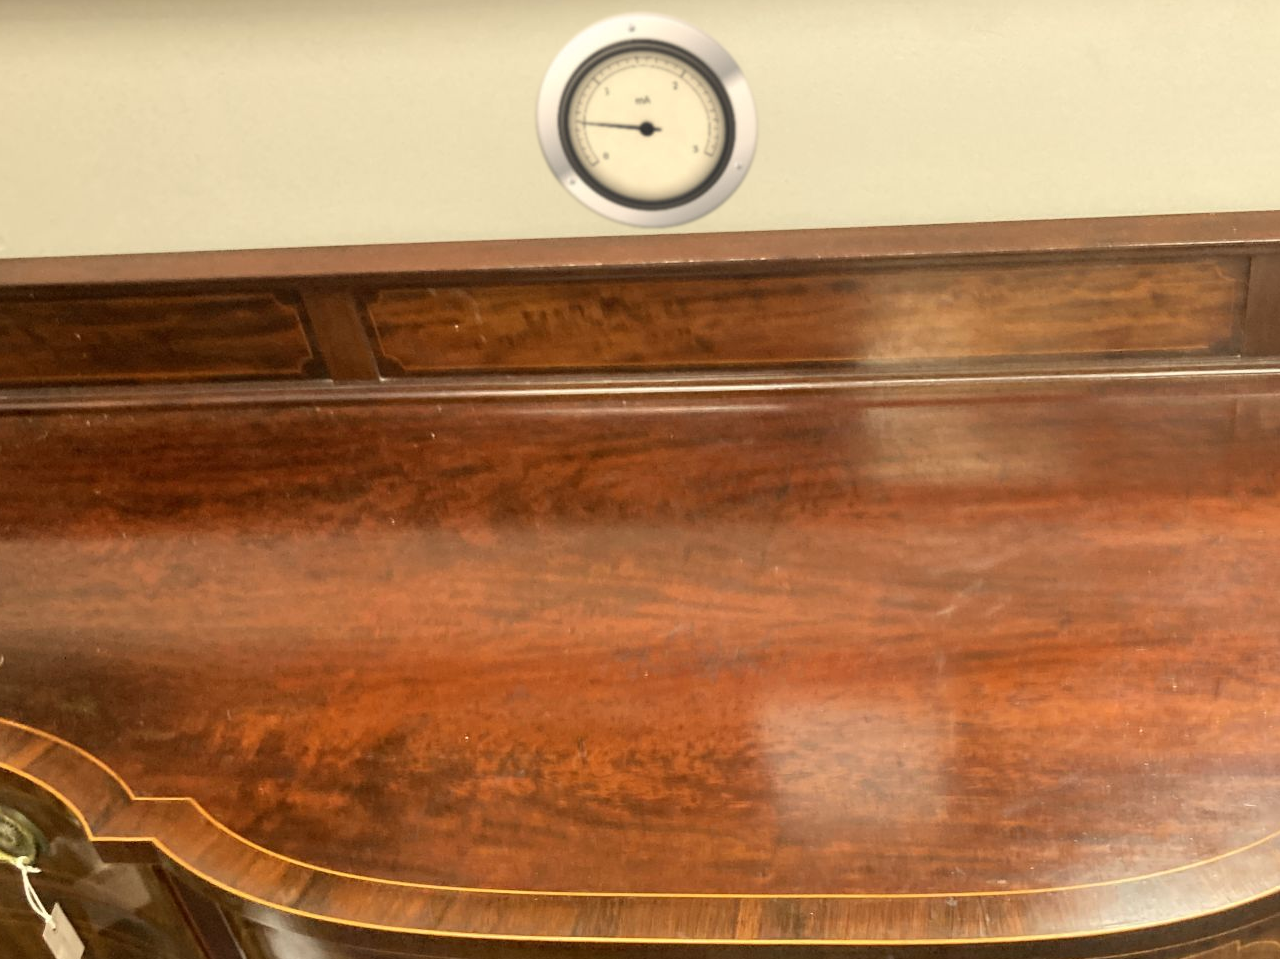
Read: 0.5mA
